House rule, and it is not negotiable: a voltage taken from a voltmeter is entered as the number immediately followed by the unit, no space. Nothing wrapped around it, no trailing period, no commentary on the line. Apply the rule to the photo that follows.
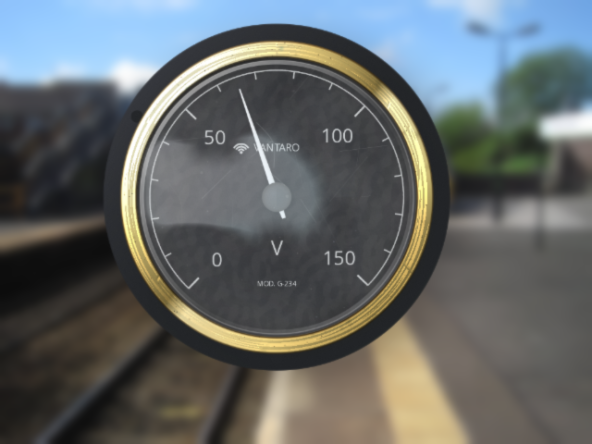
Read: 65V
